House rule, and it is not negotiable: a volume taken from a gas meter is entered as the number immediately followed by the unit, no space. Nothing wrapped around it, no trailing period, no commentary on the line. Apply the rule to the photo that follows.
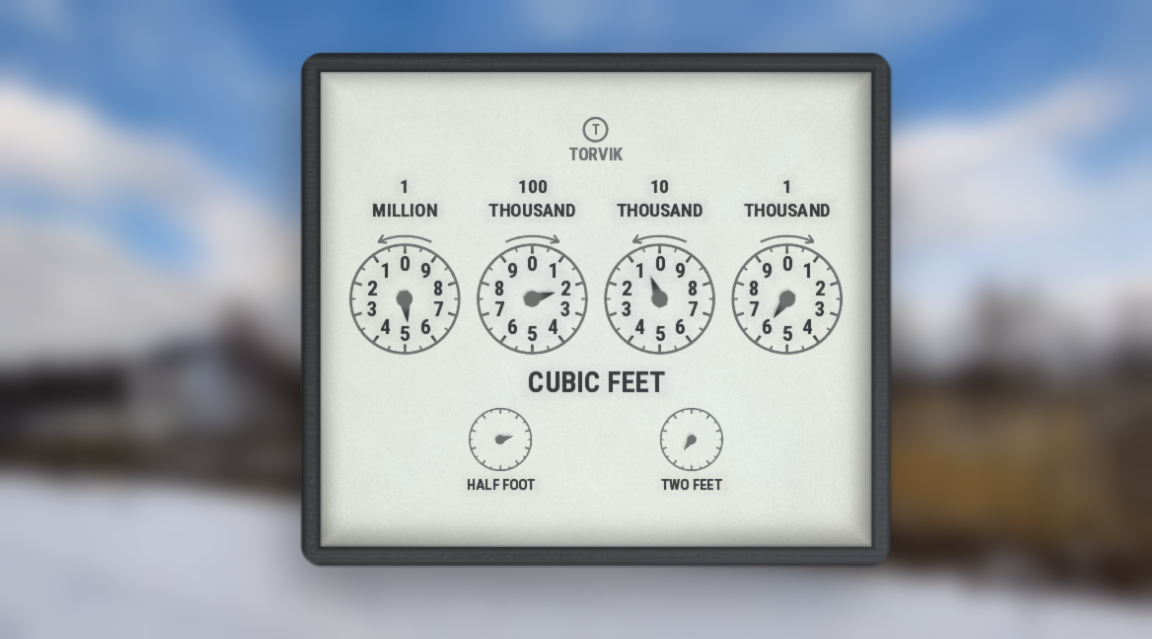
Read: 520600ft³
